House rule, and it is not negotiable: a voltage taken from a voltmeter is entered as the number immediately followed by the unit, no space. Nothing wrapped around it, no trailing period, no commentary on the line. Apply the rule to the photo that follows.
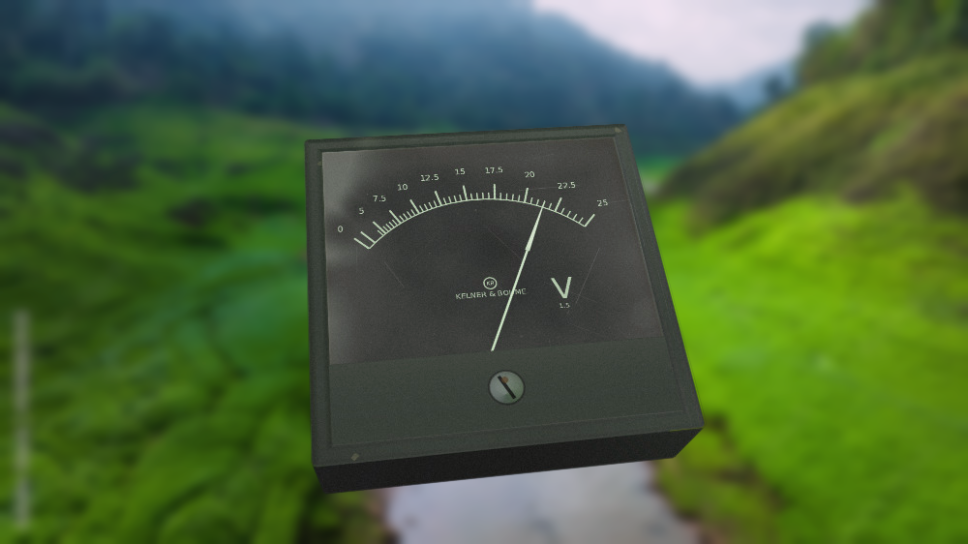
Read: 21.5V
